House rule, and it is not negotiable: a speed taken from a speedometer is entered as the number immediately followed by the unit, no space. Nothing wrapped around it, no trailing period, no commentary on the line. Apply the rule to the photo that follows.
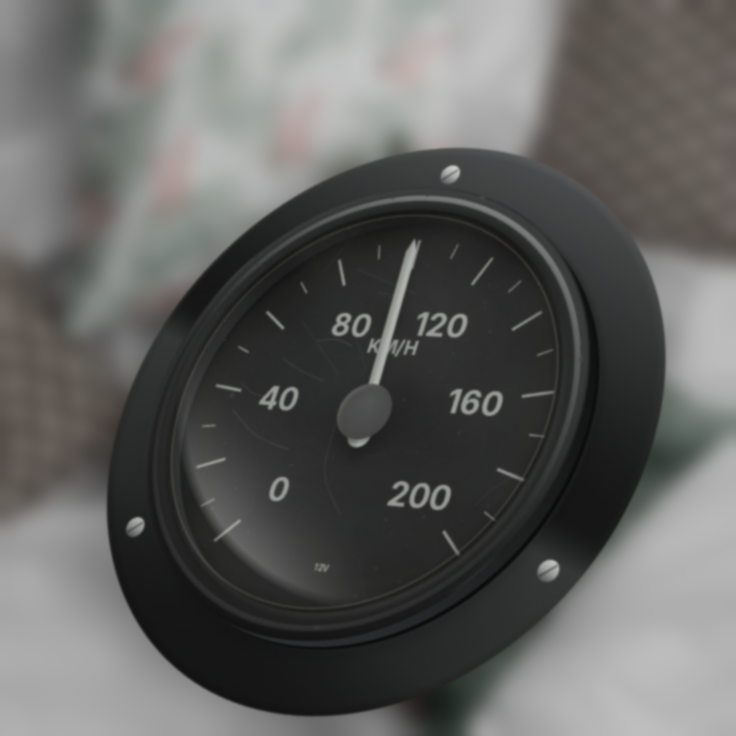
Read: 100km/h
